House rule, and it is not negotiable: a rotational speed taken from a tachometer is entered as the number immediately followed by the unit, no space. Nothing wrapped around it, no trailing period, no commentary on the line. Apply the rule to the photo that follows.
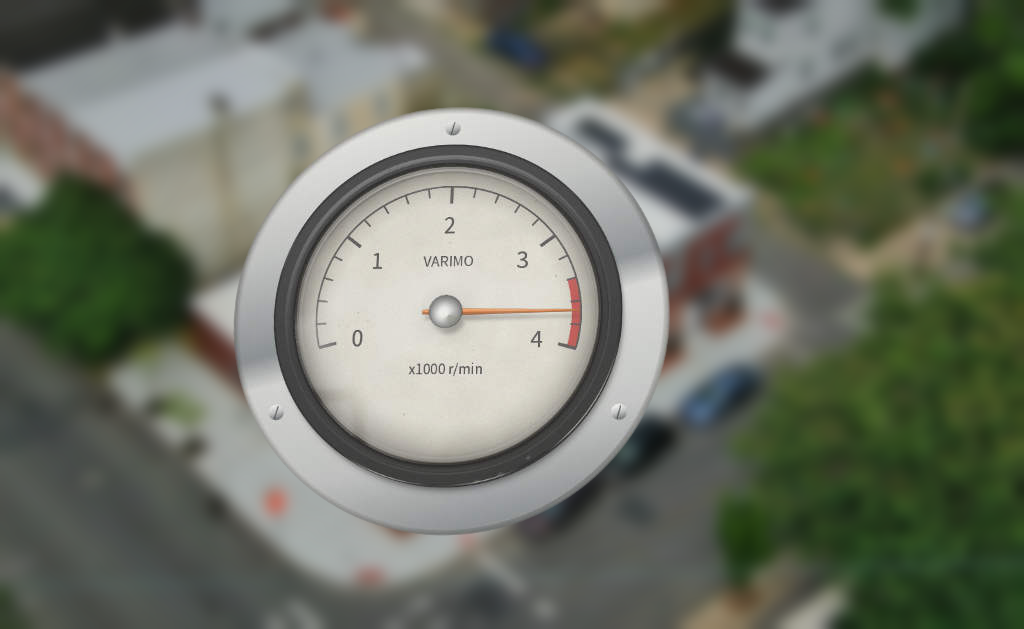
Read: 3700rpm
